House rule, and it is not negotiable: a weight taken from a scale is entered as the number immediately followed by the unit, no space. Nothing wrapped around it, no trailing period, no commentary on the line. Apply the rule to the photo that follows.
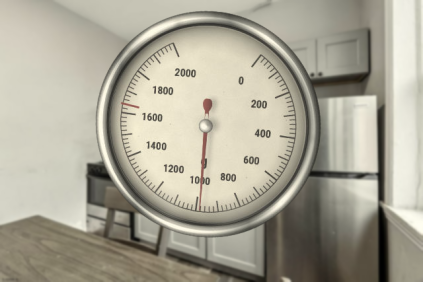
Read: 980g
